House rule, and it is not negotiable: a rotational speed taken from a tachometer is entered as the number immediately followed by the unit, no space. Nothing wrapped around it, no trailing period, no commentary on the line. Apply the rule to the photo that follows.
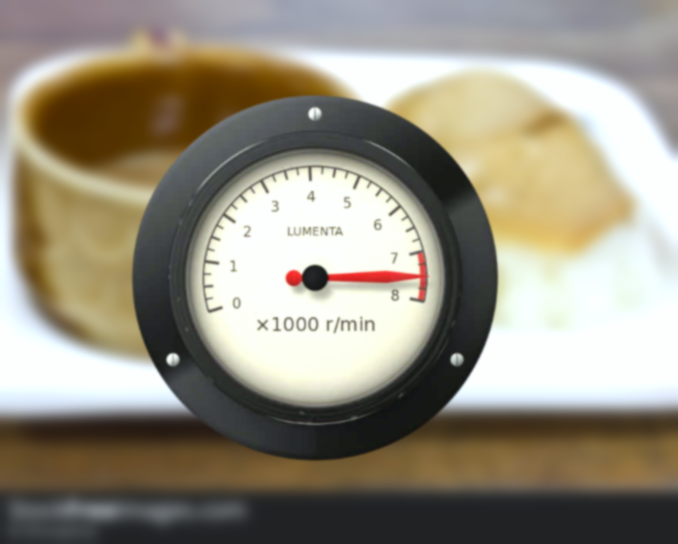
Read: 7500rpm
